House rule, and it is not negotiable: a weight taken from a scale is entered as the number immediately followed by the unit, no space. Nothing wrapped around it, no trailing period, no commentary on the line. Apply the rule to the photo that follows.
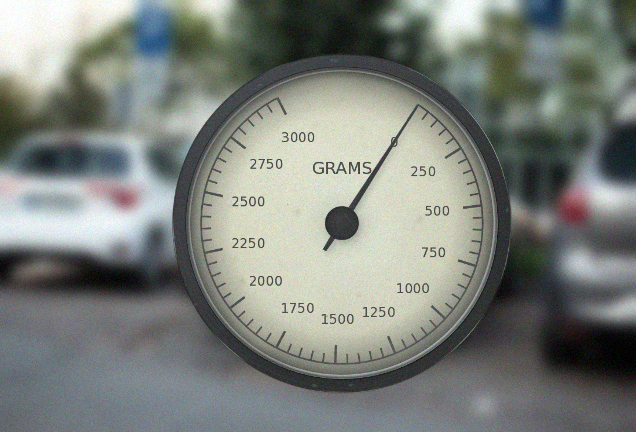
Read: 0g
